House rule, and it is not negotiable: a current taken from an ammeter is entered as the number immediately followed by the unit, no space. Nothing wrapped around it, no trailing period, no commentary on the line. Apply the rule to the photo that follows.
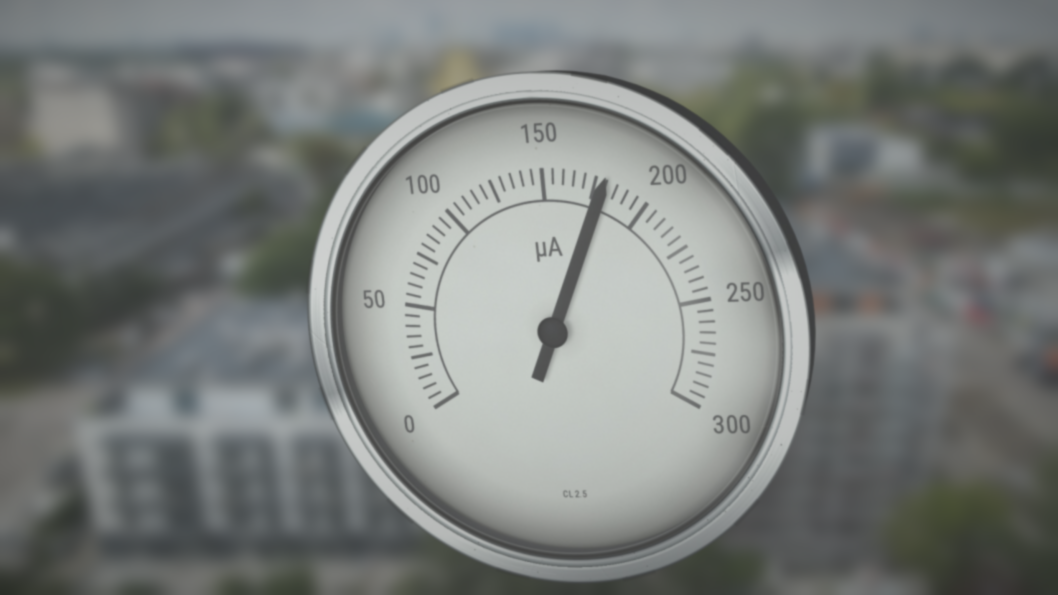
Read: 180µA
